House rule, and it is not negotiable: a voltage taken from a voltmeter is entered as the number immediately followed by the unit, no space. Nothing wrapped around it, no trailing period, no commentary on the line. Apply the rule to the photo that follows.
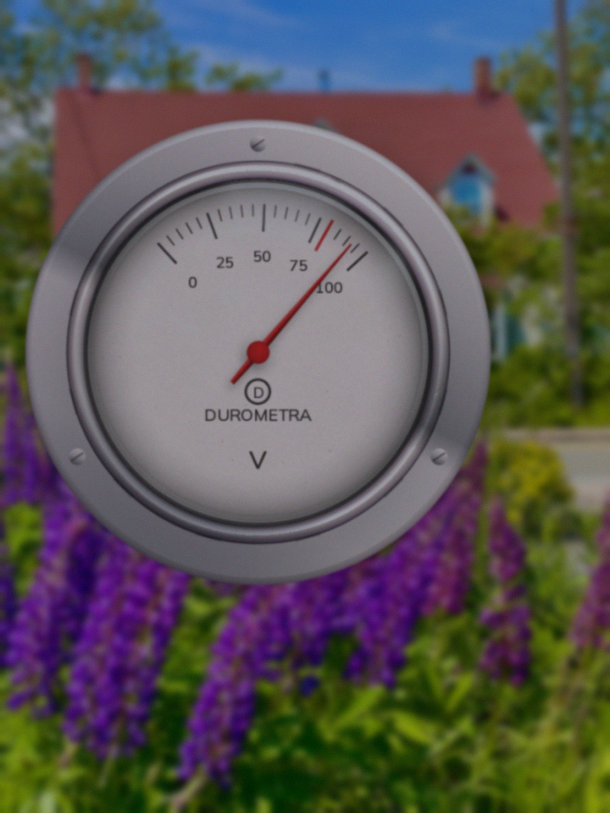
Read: 92.5V
